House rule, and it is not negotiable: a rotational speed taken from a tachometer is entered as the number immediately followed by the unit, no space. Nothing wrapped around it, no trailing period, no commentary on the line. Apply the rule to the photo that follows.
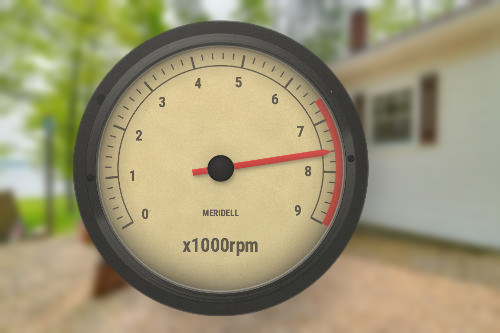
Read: 7600rpm
